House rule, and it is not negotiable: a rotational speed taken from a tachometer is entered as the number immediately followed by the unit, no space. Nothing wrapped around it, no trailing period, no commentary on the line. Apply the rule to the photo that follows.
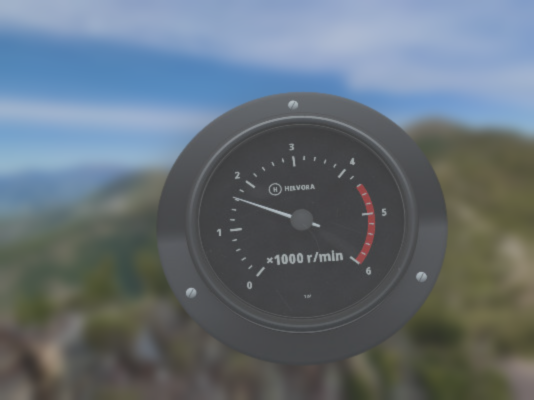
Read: 1600rpm
